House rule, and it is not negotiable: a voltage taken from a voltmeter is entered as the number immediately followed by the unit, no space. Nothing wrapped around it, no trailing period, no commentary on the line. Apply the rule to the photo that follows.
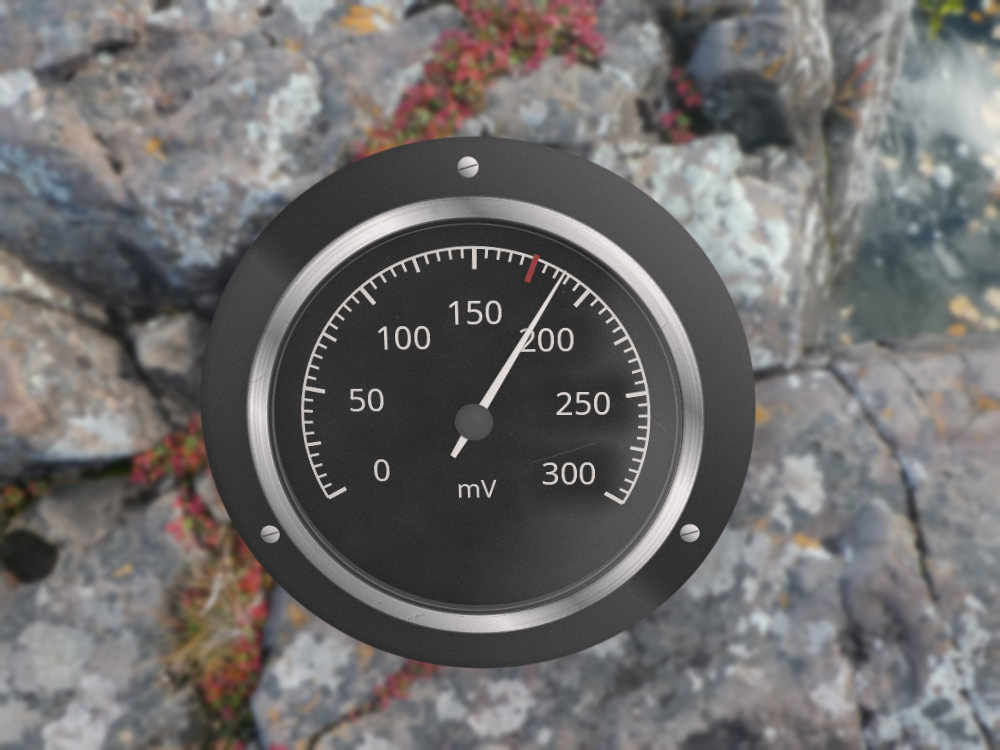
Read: 187.5mV
